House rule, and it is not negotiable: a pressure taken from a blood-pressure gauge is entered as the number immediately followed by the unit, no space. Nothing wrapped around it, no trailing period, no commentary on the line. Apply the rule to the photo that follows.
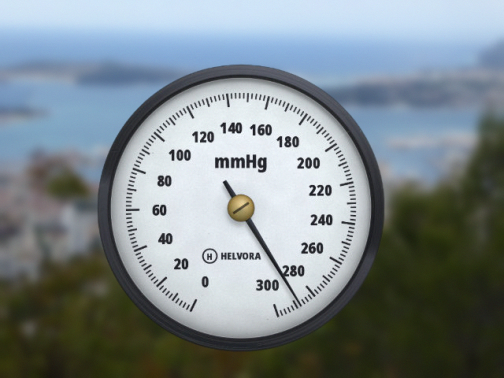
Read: 288mmHg
